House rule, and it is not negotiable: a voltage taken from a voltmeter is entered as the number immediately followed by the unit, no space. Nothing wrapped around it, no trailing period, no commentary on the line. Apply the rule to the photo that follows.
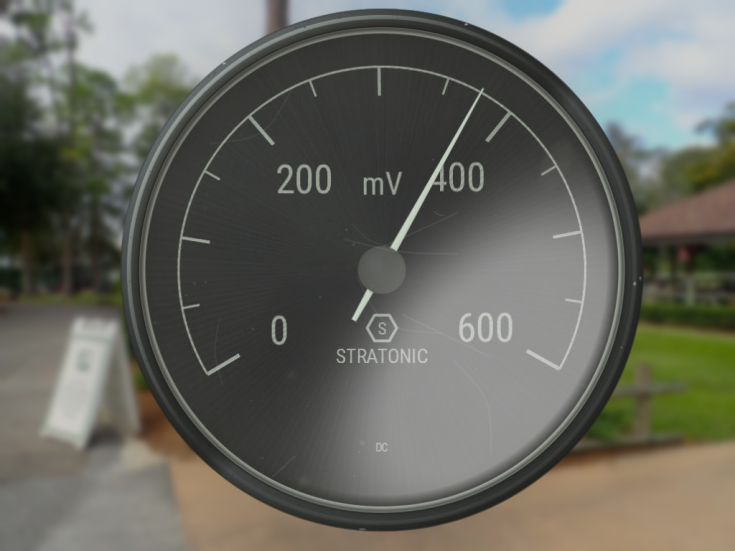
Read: 375mV
